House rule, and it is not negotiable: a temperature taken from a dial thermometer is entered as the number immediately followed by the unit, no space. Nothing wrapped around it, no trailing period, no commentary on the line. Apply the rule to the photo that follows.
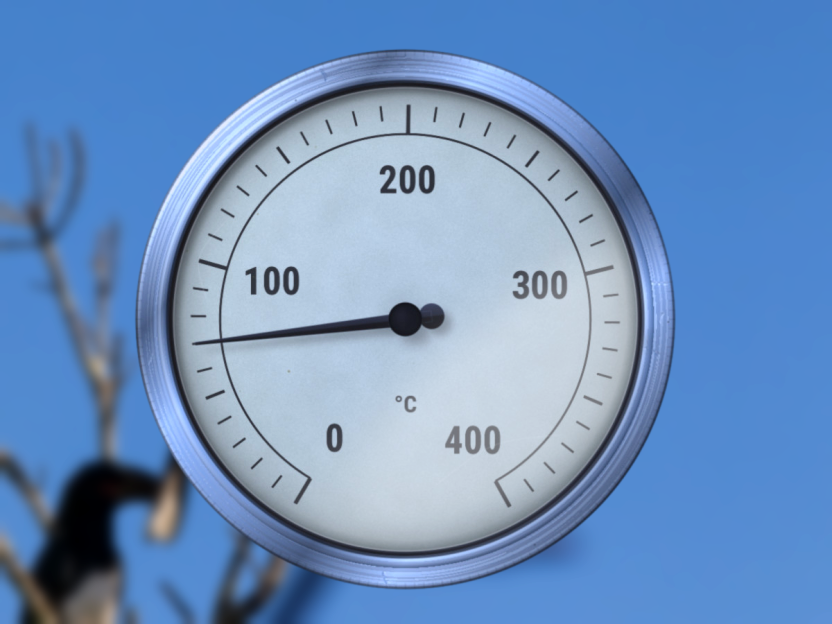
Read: 70°C
